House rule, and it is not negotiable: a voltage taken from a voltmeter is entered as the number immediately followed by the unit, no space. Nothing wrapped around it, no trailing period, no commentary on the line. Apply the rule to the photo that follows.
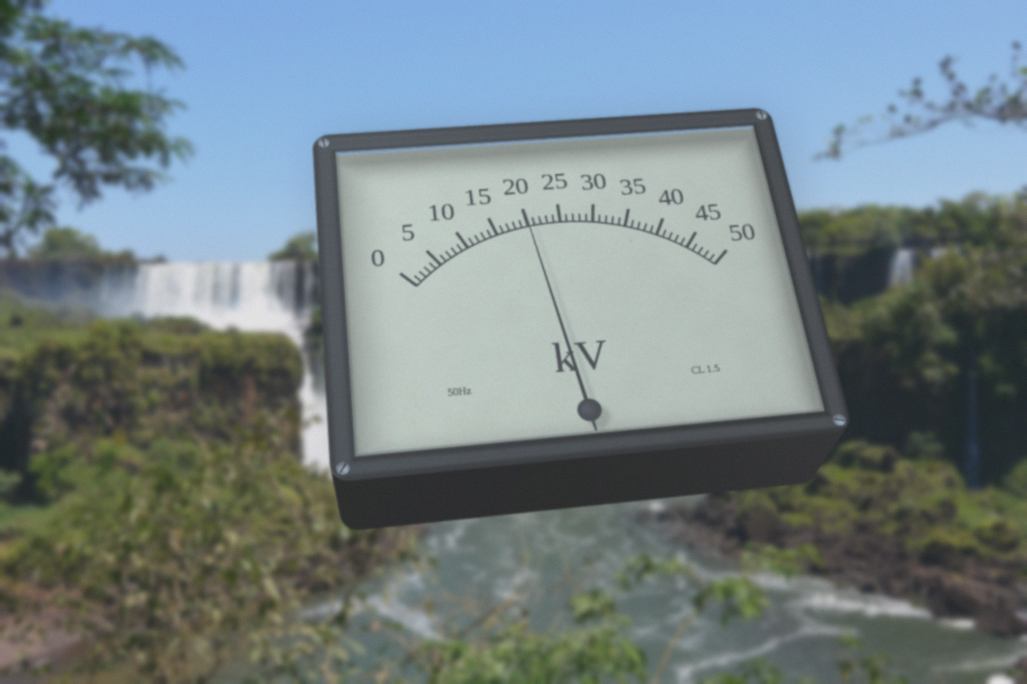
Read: 20kV
